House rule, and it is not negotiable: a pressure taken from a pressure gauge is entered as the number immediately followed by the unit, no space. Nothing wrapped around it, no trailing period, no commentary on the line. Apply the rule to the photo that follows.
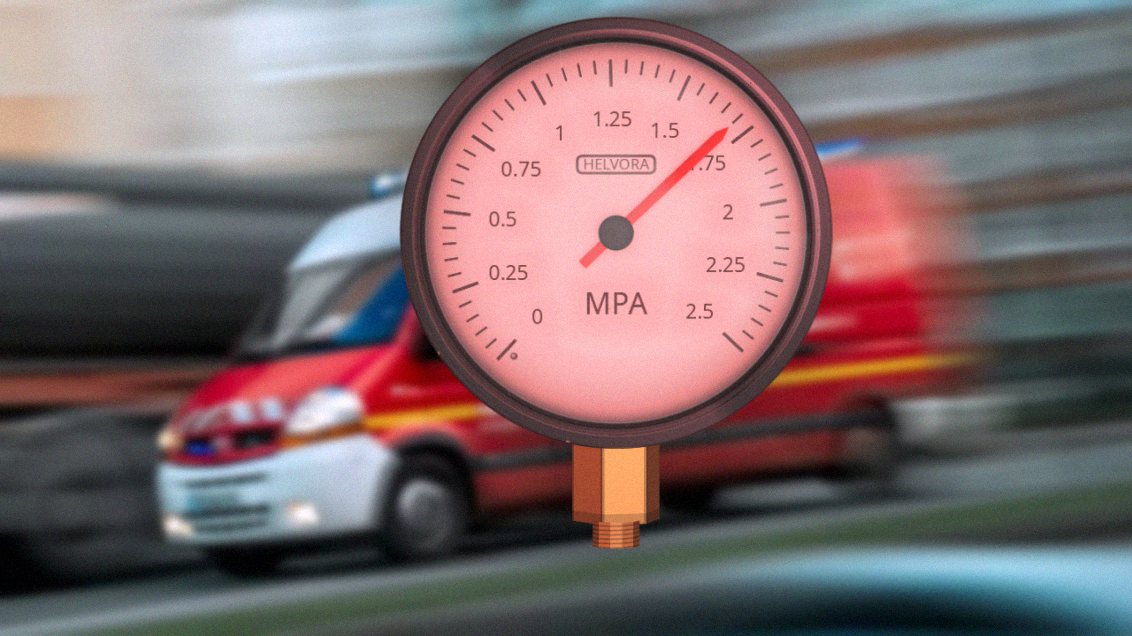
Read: 1.7MPa
